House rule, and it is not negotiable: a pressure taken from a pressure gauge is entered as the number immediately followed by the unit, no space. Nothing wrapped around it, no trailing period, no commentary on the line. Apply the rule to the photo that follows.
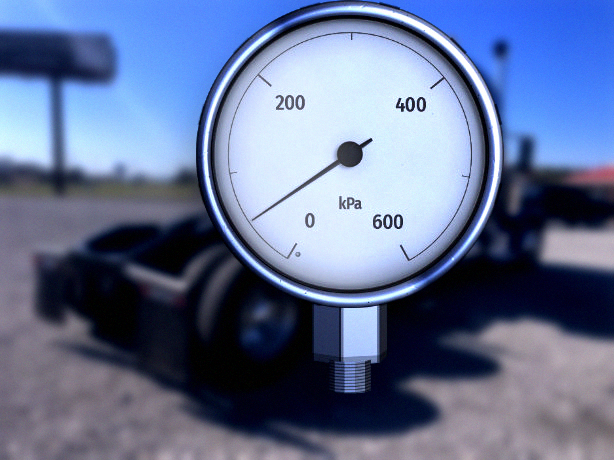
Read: 50kPa
